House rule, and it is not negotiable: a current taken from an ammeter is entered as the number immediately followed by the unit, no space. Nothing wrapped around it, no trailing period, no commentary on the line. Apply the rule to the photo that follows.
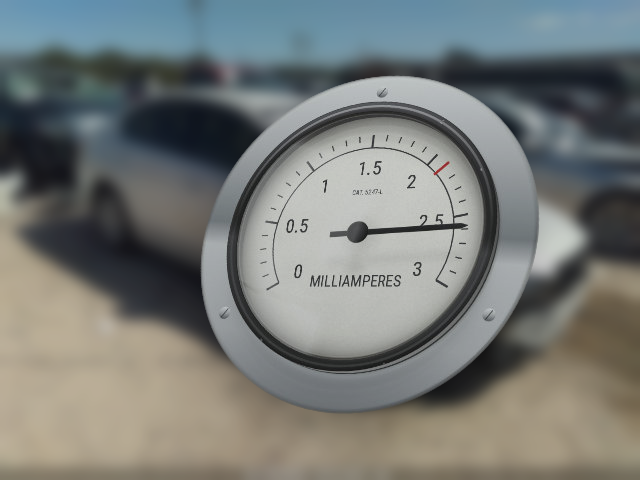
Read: 2.6mA
